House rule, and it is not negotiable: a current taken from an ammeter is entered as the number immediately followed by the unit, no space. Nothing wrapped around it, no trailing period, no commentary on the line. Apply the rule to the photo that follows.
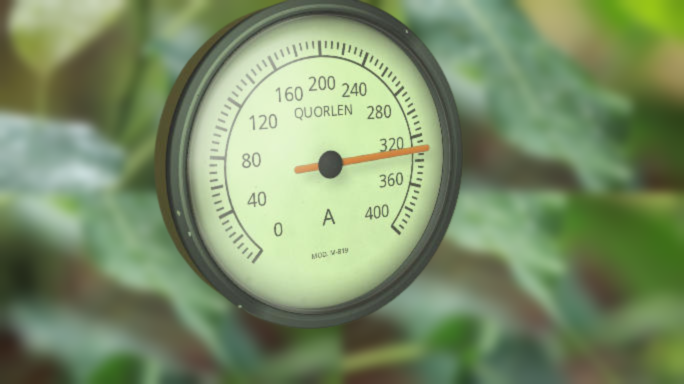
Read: 330A
